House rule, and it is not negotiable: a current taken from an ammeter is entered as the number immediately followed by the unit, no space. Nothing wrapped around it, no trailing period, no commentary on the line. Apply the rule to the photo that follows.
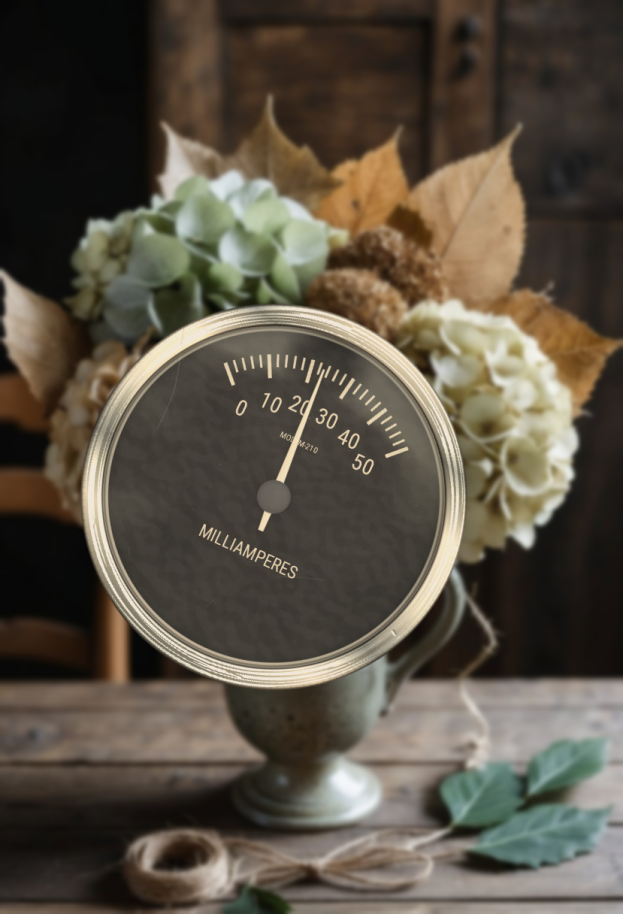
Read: 23mA
